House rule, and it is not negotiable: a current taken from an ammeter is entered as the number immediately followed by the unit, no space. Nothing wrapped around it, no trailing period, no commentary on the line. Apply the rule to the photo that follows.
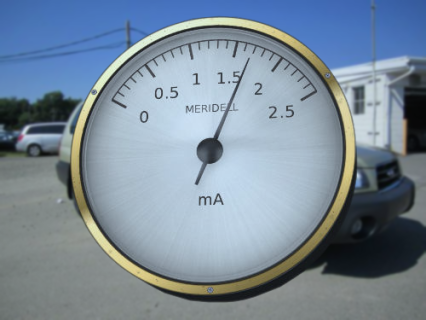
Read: 1.7mA
